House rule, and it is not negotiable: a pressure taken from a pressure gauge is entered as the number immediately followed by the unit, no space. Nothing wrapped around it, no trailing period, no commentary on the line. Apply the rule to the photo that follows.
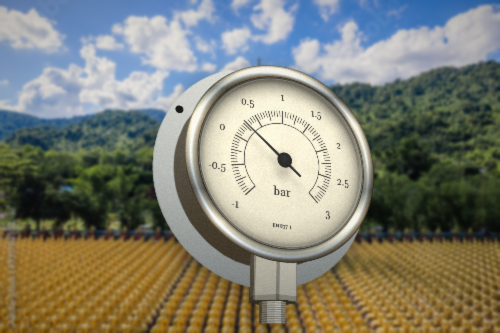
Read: 0.25bar
